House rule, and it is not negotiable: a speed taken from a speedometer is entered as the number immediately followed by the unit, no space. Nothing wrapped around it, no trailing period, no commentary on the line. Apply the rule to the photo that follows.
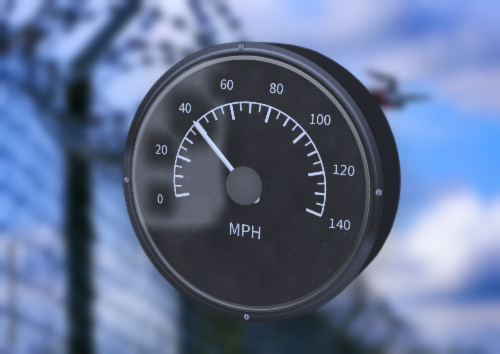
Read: 40mph
